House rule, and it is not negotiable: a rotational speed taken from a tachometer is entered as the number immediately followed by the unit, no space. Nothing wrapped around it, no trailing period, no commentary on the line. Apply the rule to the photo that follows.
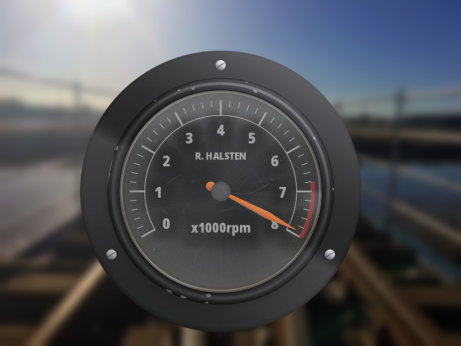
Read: 7900rpm
